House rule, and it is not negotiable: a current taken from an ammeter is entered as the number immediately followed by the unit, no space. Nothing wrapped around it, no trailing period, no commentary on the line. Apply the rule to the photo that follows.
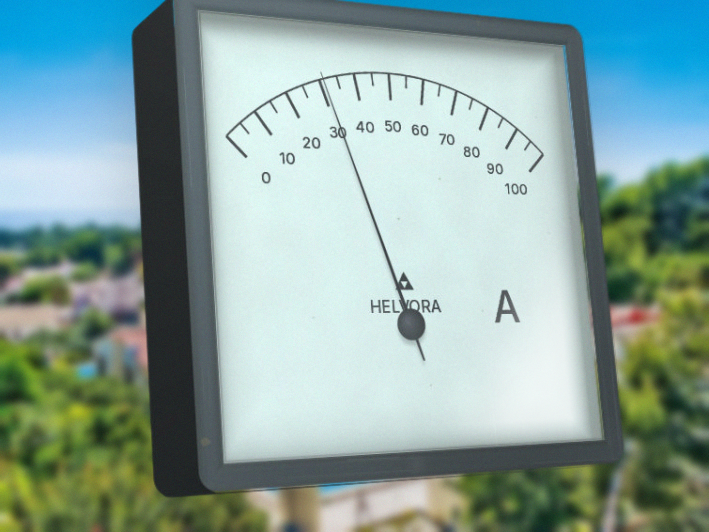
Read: 30A
